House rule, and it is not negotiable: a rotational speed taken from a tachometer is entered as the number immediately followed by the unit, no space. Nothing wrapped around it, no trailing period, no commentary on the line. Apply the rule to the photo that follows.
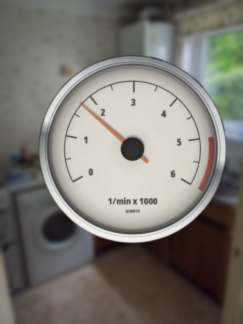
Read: 1750rpm
